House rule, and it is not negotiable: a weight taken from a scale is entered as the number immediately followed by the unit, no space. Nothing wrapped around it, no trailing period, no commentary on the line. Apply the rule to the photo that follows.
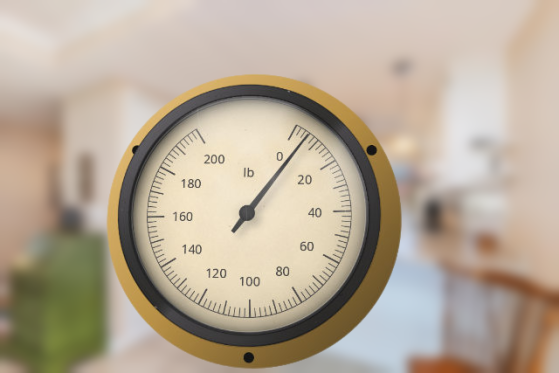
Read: 6lb
